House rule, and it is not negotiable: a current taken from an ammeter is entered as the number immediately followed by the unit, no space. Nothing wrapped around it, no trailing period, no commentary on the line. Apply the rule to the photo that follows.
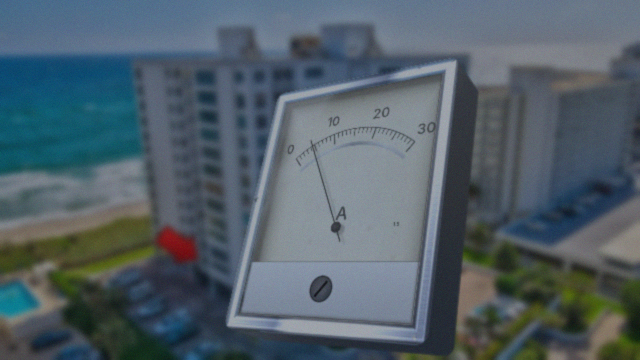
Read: 5A
